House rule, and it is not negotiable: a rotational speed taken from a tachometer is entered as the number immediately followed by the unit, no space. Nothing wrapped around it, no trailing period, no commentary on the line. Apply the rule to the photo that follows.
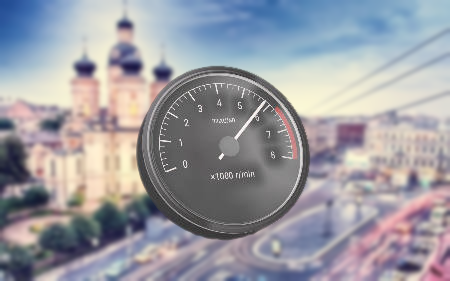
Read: 5800rpm
